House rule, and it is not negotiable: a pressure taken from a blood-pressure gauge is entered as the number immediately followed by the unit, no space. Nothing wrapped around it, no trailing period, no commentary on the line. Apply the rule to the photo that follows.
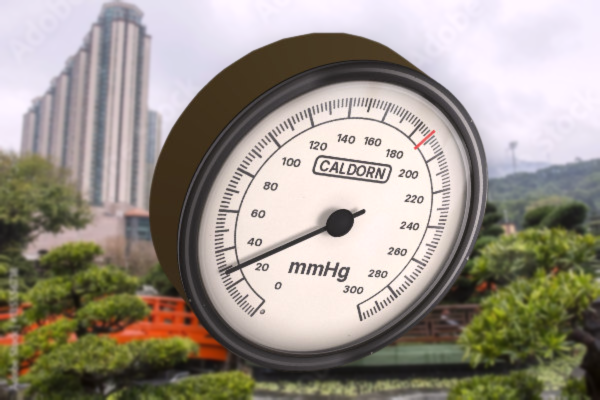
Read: 30mmHg
